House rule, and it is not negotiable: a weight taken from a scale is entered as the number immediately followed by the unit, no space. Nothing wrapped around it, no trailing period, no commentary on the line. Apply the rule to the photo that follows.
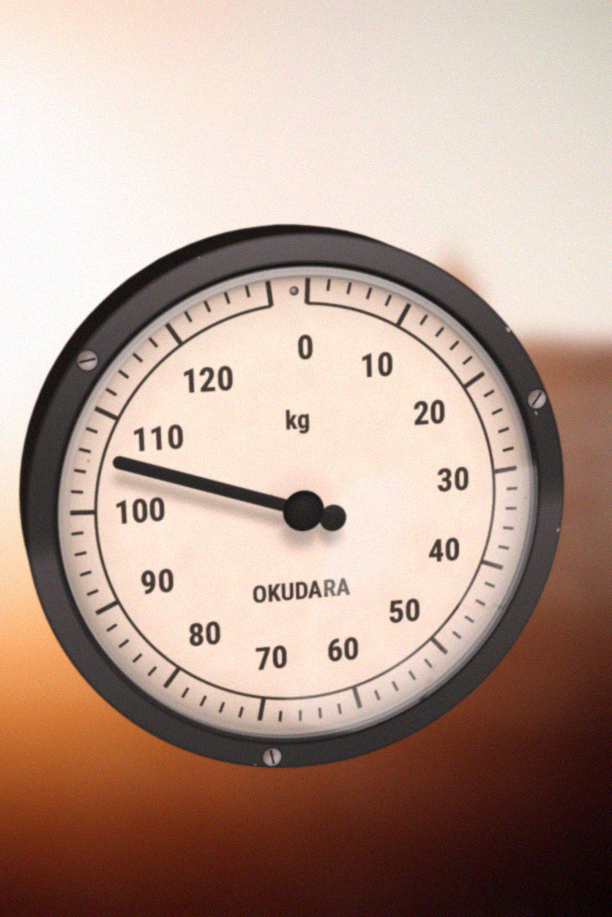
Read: 106kg
